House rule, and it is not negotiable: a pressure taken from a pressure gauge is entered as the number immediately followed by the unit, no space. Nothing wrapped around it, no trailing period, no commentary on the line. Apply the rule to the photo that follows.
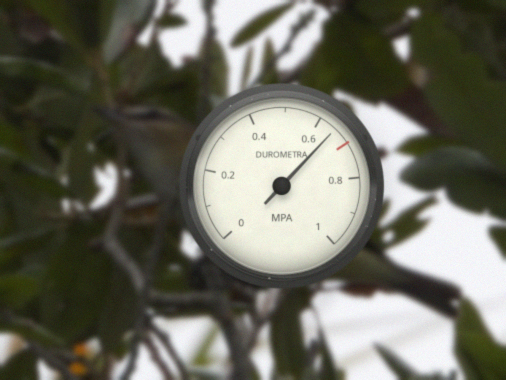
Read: 0.65MPa
